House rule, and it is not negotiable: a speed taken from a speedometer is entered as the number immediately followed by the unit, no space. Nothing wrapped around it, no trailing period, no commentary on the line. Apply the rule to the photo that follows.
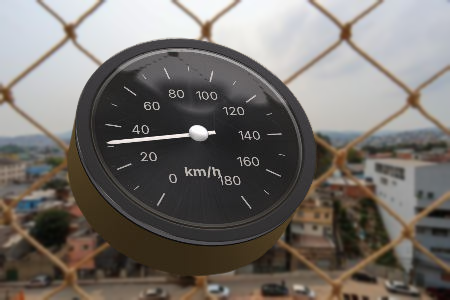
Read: 30km/h
